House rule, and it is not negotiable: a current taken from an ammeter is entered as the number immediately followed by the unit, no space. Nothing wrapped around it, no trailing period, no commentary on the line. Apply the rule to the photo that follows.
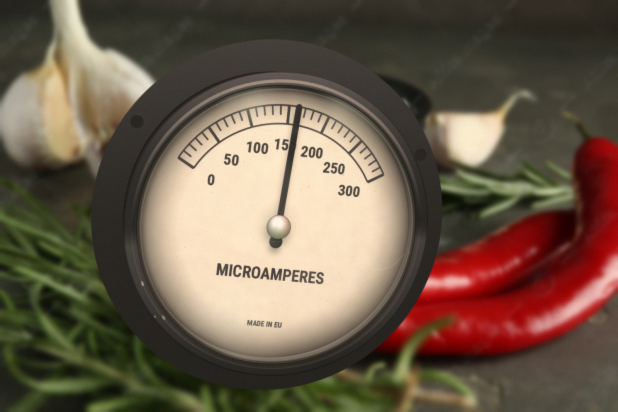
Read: 160µA
